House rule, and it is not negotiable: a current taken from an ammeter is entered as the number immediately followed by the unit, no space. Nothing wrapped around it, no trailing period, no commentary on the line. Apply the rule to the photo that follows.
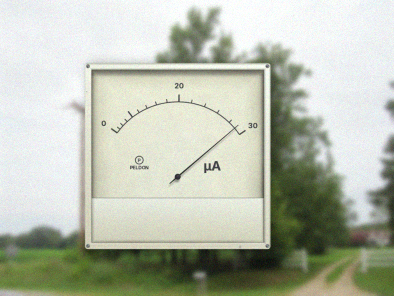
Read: 29µA
